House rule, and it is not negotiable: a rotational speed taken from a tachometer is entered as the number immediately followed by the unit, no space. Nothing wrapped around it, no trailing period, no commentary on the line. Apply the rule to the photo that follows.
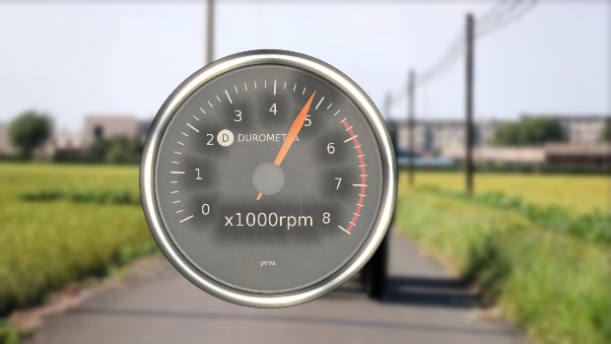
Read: 4800rpm
